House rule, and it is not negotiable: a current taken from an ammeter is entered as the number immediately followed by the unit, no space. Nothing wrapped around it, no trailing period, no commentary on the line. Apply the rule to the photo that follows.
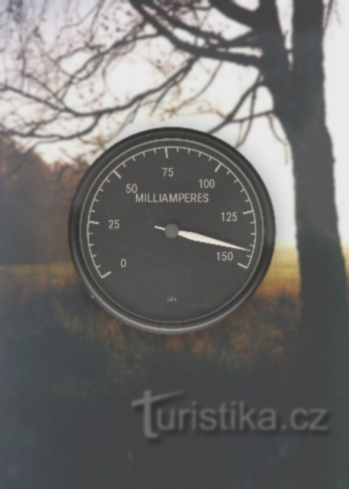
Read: 142.5mA
